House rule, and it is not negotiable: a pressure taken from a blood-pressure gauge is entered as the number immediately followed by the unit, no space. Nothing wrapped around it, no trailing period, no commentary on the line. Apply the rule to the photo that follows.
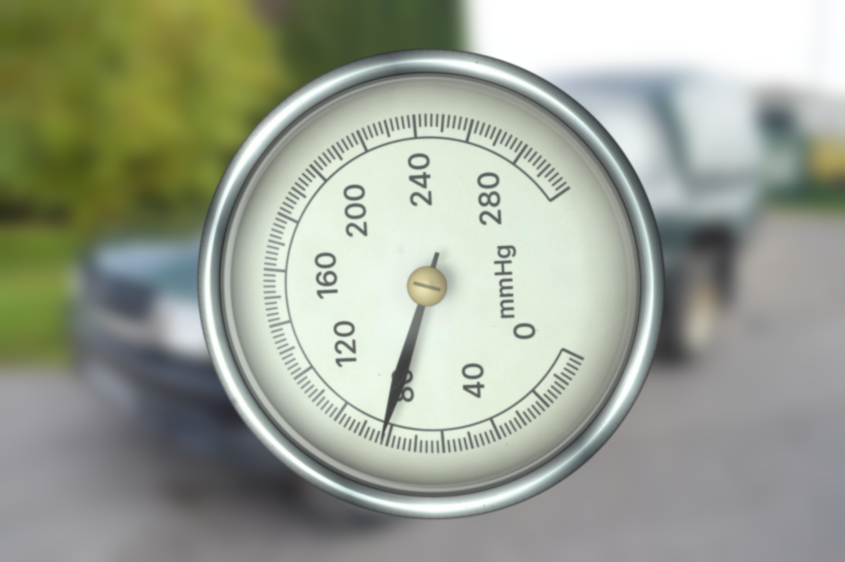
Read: 82mmHg
